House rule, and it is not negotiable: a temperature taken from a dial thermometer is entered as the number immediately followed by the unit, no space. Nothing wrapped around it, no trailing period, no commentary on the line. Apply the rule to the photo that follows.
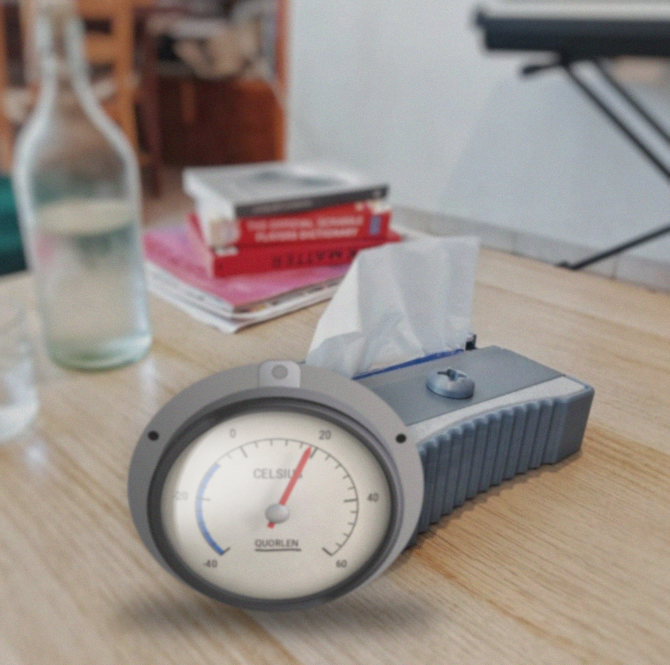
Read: 18°C
